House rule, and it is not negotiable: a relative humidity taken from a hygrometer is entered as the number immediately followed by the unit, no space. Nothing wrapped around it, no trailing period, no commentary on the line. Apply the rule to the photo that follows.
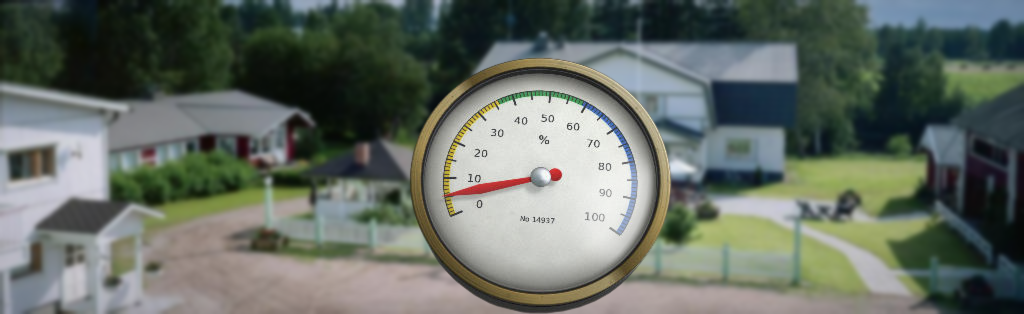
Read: 5%
